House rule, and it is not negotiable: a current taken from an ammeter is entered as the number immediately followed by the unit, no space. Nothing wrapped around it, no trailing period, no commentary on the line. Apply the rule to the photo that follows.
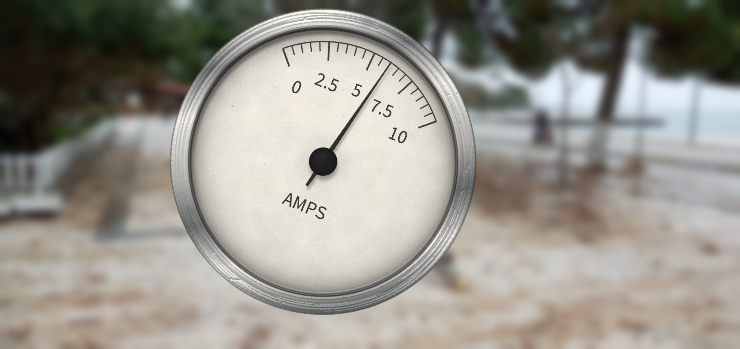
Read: 6A
